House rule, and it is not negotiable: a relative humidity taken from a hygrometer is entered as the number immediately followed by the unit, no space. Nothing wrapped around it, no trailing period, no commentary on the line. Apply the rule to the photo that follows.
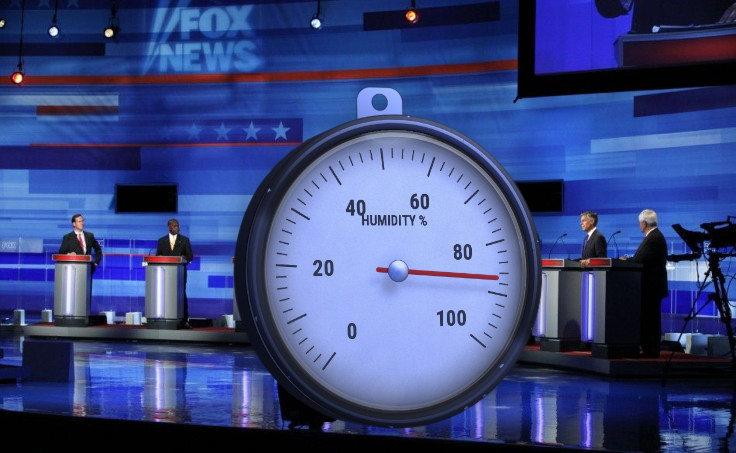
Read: 87%
